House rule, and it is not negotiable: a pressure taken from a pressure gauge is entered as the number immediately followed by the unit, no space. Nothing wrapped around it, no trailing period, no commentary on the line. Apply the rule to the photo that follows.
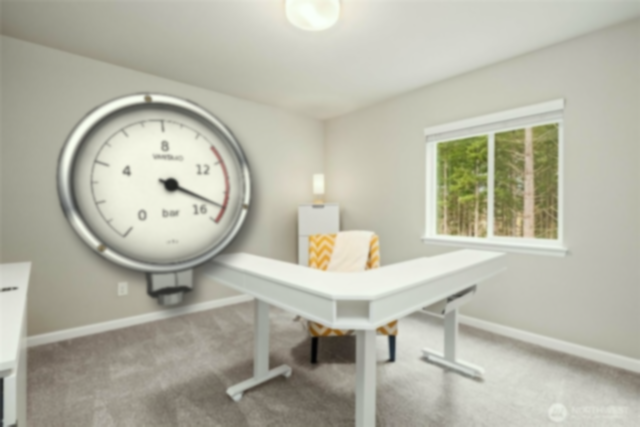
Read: 15bar
